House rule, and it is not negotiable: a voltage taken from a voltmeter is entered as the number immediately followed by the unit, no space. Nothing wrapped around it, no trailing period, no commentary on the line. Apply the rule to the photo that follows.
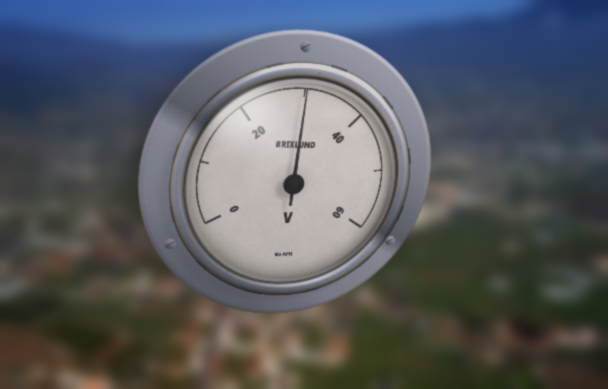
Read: 30V
